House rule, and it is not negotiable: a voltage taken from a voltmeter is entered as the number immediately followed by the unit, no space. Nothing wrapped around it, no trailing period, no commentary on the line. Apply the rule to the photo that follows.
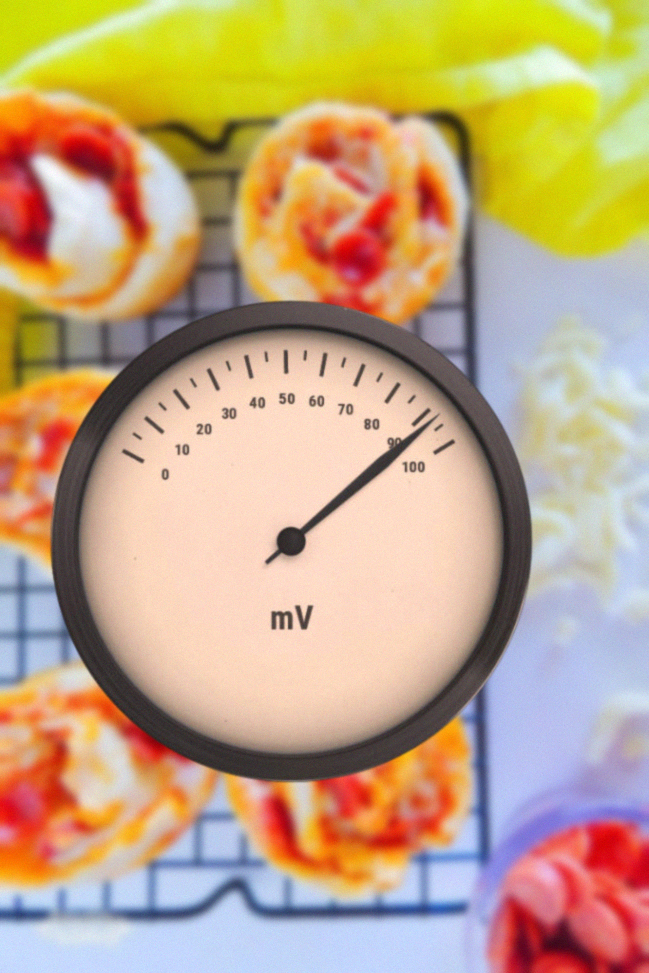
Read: 92.5mV
